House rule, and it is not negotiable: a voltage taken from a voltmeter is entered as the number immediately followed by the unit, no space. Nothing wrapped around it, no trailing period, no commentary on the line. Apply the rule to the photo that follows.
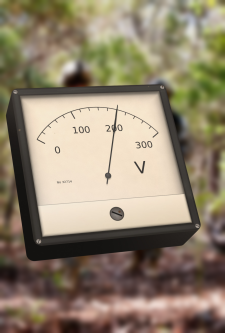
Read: 200V
